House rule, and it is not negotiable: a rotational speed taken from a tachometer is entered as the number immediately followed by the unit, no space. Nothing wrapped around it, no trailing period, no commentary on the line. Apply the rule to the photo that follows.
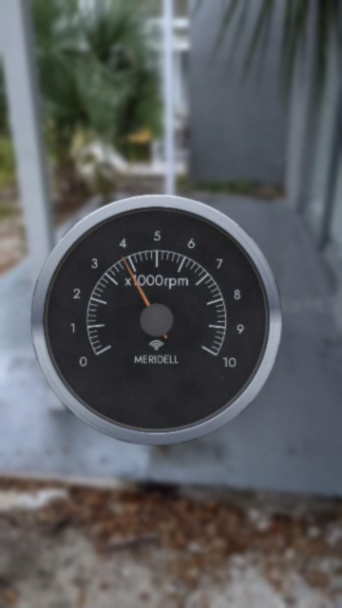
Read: 3800rpm
